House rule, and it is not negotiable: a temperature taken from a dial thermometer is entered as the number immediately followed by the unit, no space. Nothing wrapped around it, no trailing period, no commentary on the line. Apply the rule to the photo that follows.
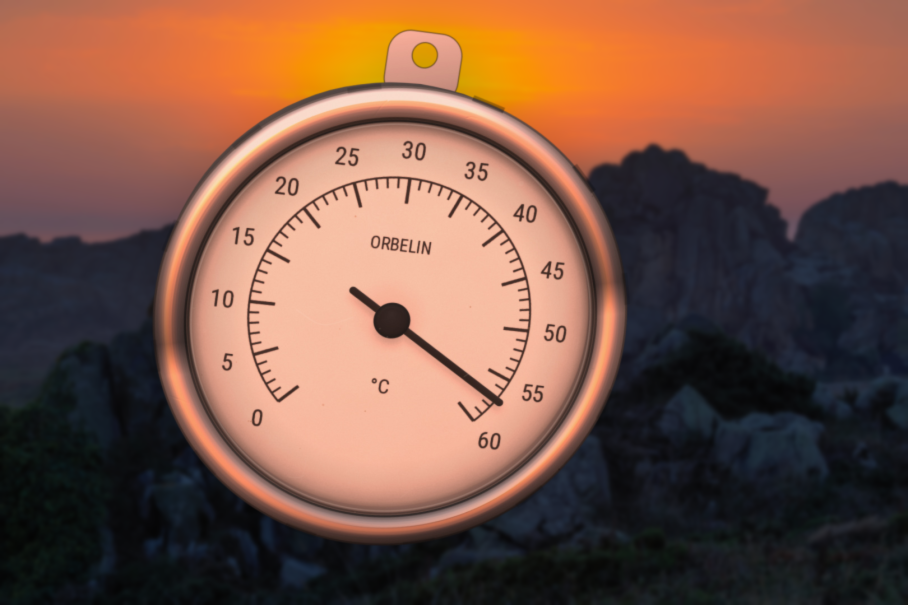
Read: 57°C
